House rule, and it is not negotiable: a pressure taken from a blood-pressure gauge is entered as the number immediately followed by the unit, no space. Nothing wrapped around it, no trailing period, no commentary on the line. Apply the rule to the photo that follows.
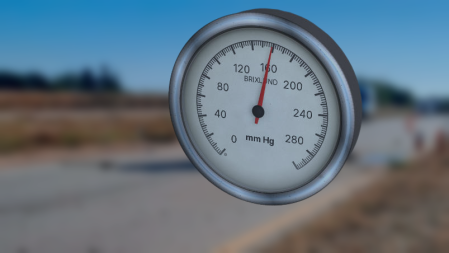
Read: 160mmHg
